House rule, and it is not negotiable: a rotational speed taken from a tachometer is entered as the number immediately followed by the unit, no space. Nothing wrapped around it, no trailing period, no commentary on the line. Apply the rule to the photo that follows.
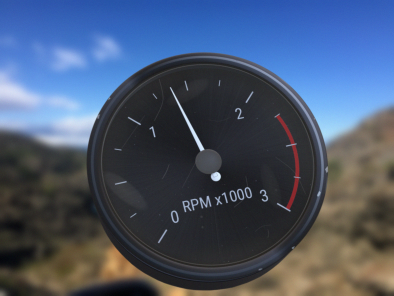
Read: 1375rpm
